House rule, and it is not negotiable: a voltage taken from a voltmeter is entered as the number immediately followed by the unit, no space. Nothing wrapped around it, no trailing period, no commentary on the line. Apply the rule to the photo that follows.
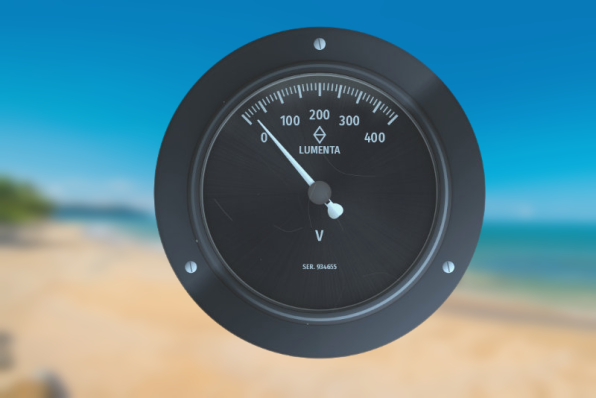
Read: 20V
